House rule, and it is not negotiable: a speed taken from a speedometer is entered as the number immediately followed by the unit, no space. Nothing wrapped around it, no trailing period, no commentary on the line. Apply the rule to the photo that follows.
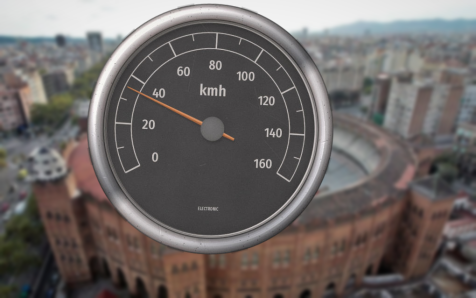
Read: 35km/h
